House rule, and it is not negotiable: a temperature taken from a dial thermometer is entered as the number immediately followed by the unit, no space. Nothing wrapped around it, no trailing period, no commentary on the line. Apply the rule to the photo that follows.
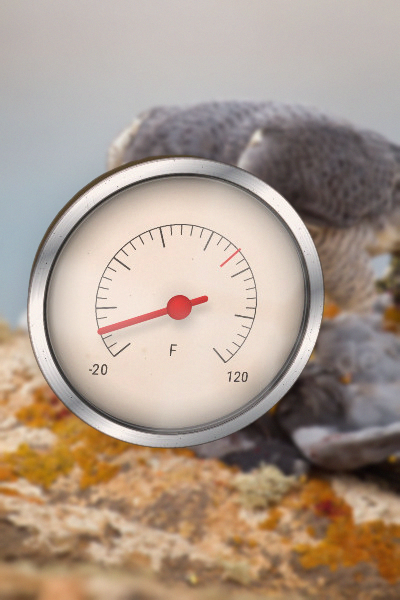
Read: -8°F
